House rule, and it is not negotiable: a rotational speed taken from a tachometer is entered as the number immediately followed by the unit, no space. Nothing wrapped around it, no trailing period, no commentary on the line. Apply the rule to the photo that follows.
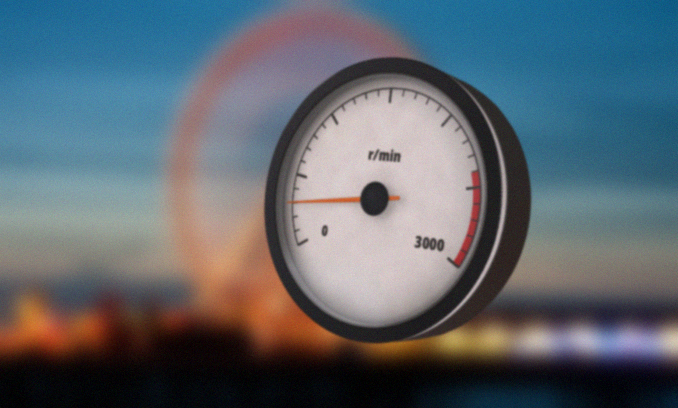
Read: 300rpm
